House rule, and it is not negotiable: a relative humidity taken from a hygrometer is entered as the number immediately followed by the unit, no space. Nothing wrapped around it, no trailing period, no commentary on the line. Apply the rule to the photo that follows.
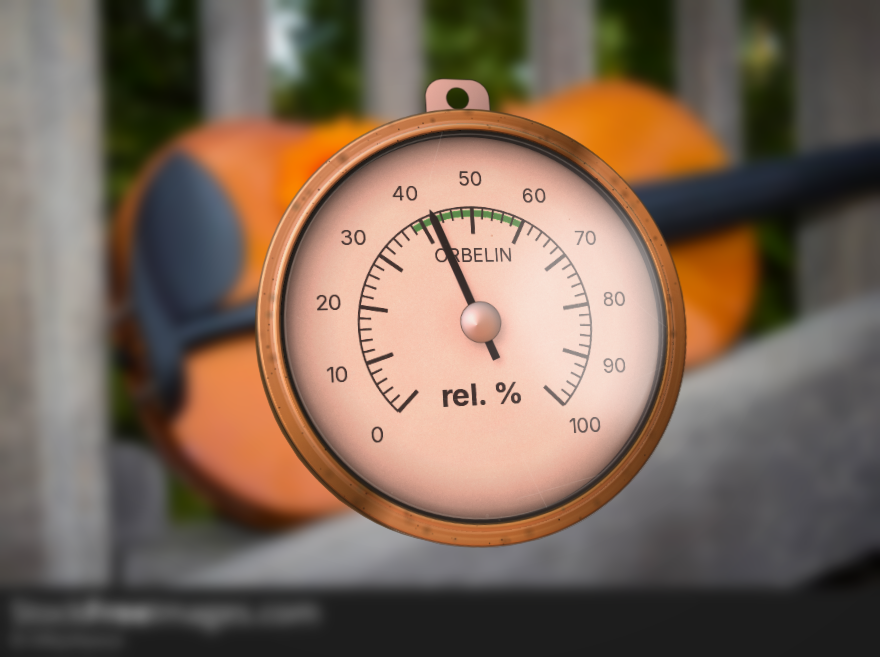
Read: 42%
